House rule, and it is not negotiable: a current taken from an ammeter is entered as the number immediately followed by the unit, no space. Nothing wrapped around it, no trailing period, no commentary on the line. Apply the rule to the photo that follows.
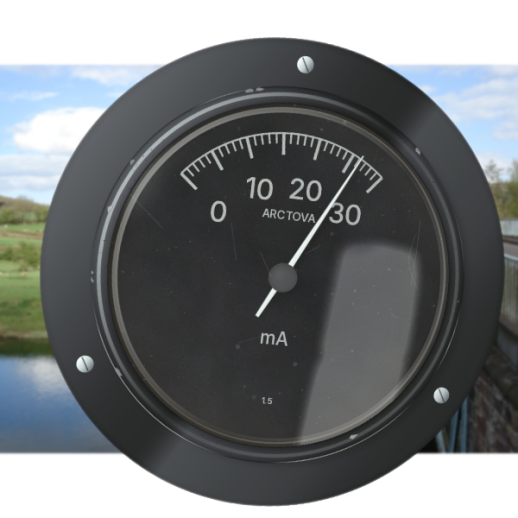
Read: 26mA
